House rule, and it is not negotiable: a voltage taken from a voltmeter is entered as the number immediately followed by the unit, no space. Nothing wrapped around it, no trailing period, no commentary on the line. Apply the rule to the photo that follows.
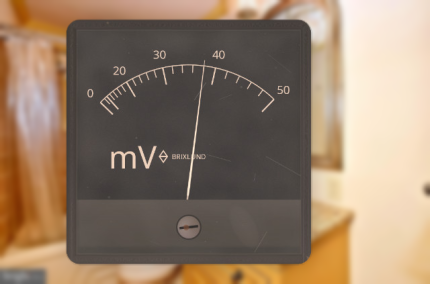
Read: 38mV
